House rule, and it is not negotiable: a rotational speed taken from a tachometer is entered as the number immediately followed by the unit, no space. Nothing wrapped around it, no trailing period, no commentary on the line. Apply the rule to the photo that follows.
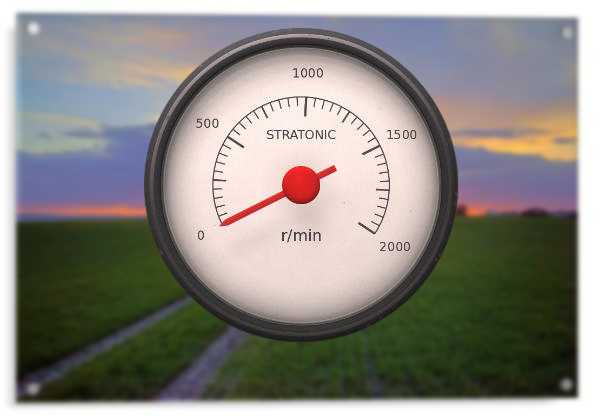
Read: 0rpm
